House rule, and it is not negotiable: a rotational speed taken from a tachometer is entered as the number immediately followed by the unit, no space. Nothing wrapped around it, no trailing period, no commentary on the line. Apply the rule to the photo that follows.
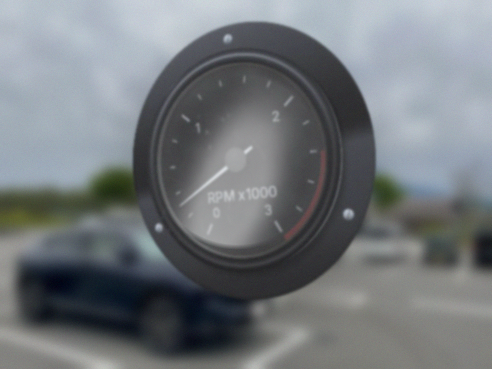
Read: 300rpm
